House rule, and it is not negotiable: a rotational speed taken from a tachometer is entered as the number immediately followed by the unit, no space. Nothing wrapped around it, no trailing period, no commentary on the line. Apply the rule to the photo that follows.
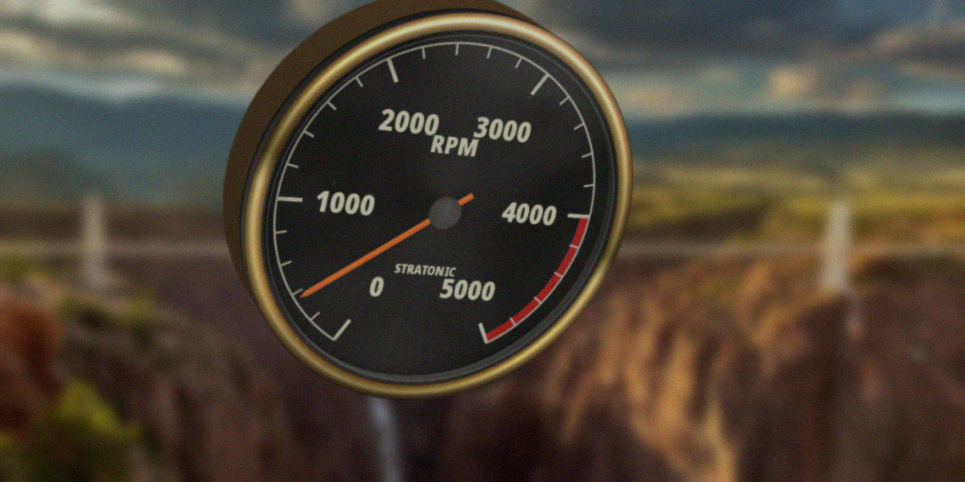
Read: 400rpm
